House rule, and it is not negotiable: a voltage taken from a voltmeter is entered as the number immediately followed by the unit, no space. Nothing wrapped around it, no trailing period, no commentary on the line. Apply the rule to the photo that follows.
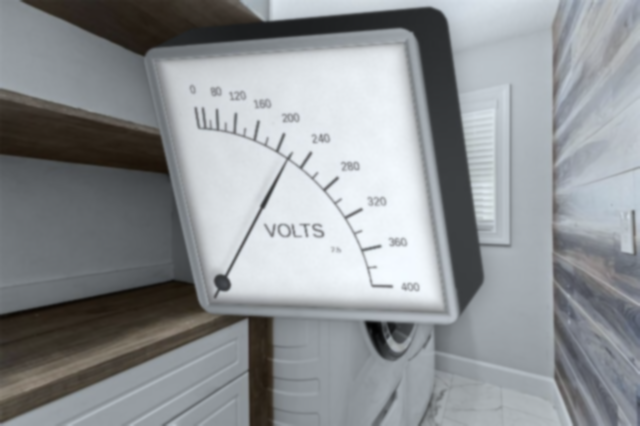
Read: 220V
